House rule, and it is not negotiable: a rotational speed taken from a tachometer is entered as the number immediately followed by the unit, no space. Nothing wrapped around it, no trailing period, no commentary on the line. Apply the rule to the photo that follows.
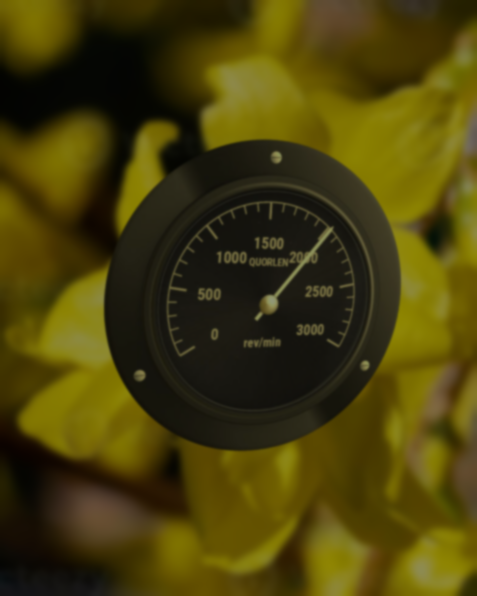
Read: 2000rpm
